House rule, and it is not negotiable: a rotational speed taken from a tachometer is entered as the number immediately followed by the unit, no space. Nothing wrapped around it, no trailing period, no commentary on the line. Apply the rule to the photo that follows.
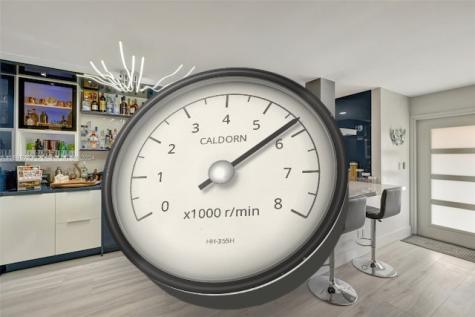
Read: 5750rpm
